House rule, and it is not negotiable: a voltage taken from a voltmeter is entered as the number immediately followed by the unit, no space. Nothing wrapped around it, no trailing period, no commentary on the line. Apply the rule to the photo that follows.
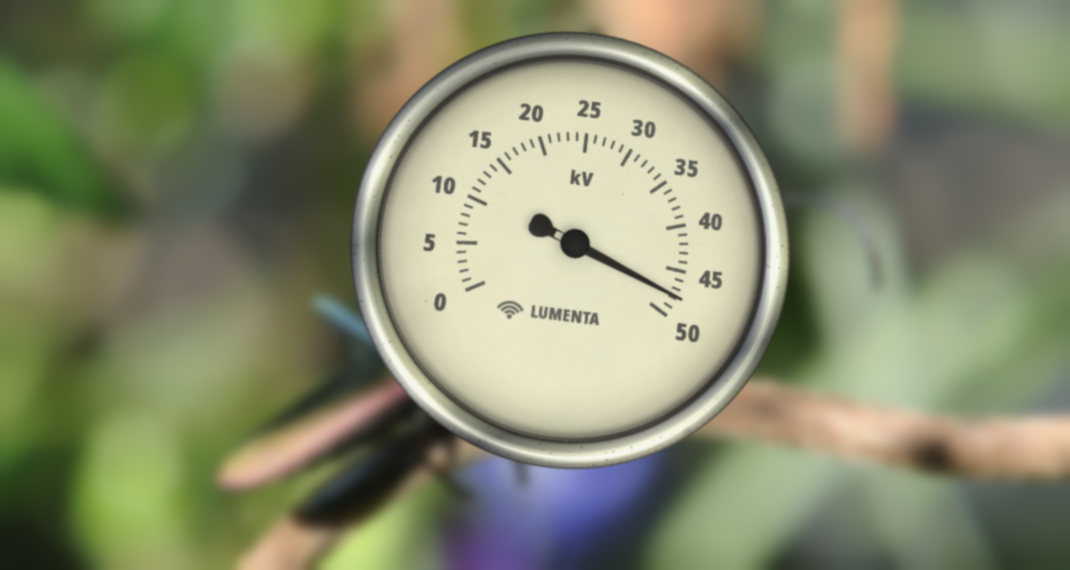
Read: 48kV
